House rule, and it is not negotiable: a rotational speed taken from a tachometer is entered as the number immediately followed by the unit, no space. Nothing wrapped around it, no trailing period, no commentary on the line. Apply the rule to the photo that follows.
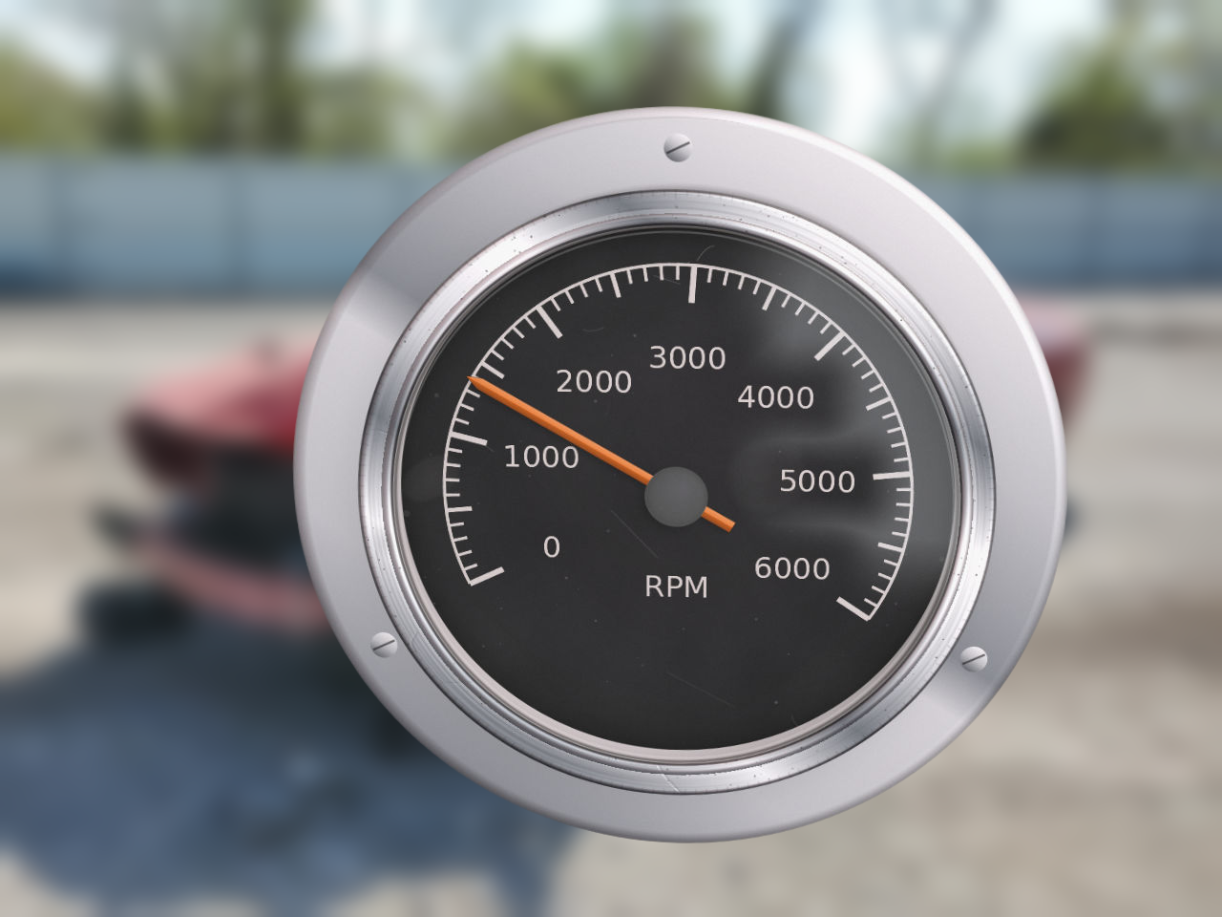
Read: 1400rpm
